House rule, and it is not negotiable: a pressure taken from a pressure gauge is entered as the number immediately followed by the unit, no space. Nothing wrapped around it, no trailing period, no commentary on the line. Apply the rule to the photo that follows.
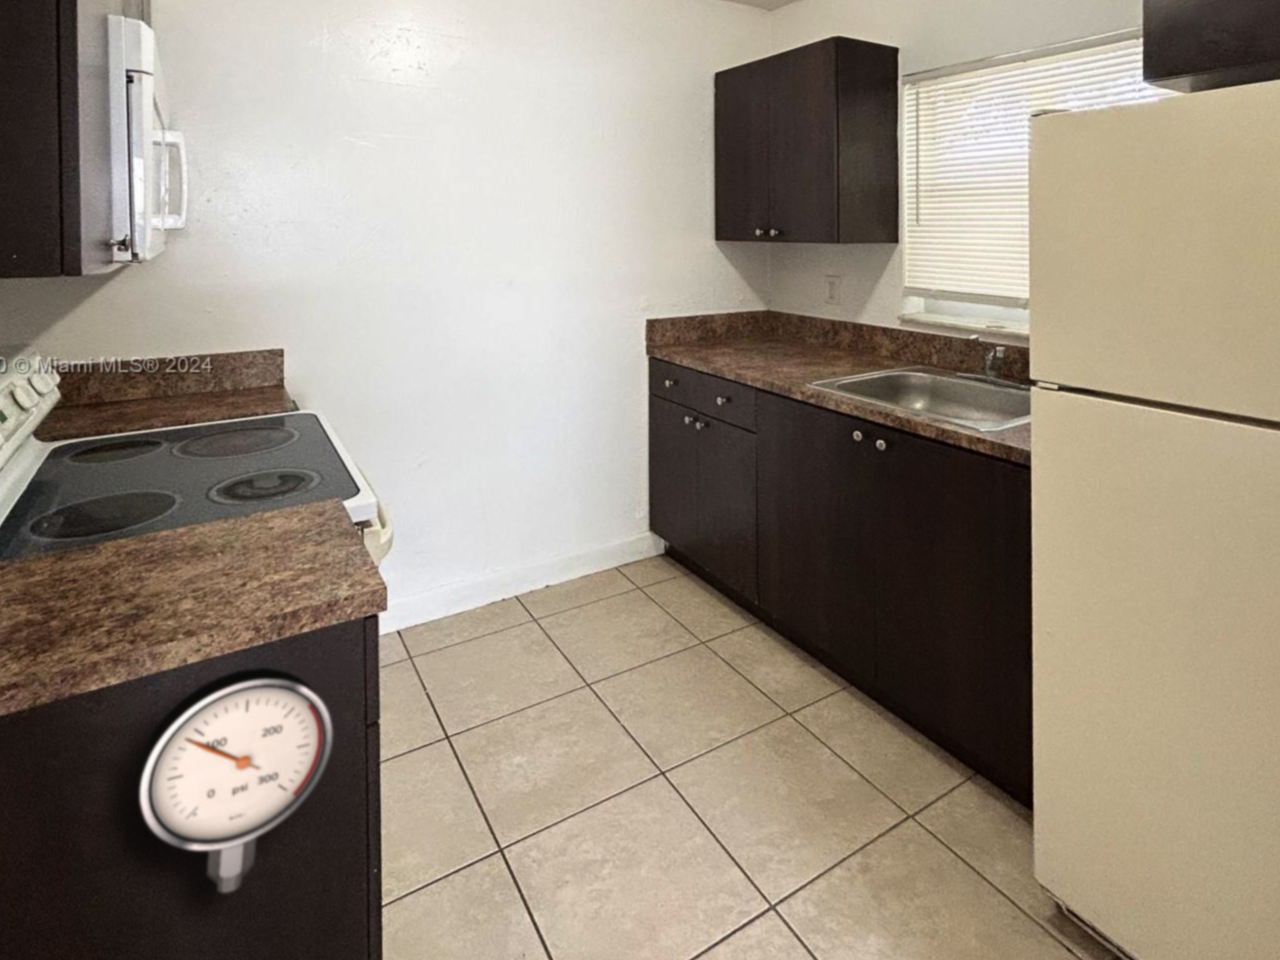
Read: 90psi
